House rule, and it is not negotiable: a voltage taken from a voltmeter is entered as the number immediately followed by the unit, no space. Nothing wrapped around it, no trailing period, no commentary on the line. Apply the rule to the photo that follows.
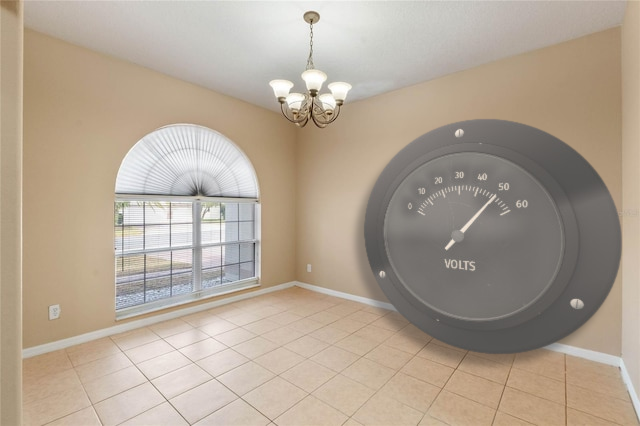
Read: 50V
